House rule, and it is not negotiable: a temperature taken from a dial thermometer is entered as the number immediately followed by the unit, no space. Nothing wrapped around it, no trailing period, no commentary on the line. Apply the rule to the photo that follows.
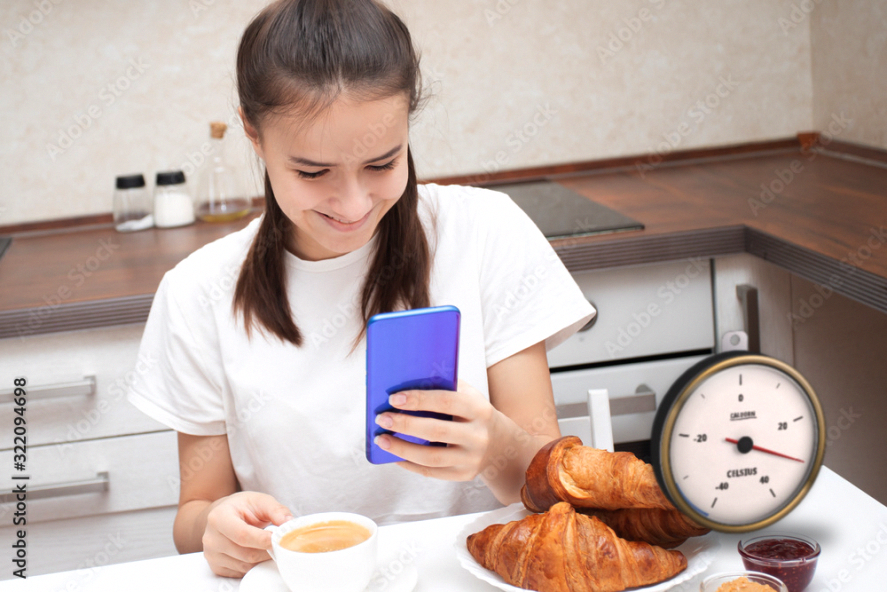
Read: 30°C
